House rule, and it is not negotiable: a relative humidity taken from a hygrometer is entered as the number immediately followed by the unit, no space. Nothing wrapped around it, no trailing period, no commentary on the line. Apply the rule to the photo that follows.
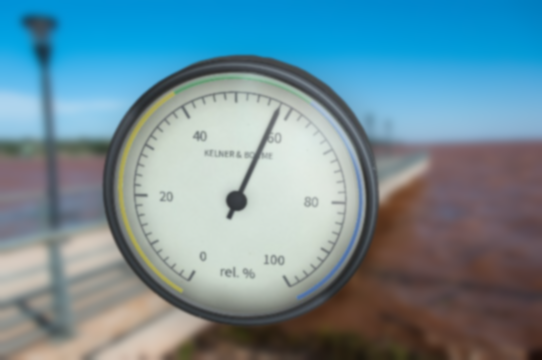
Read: 58%
